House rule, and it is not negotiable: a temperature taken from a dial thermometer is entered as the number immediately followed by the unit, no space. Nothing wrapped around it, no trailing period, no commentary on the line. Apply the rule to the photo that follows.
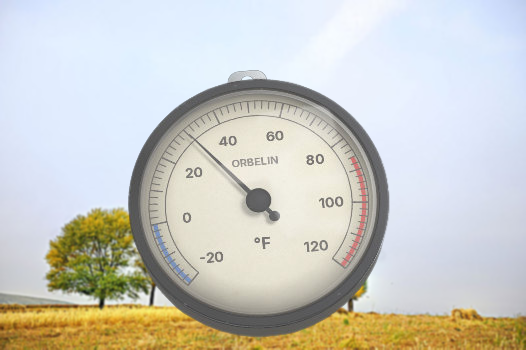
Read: 30°F
